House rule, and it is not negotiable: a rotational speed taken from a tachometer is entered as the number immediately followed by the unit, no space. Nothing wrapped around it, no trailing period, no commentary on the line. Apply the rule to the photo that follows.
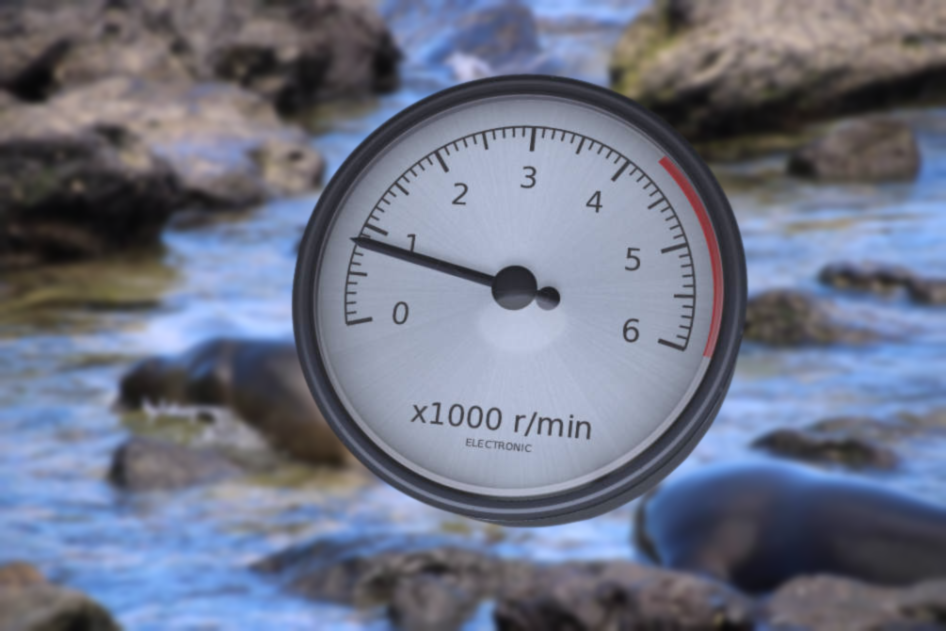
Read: 800rpm
